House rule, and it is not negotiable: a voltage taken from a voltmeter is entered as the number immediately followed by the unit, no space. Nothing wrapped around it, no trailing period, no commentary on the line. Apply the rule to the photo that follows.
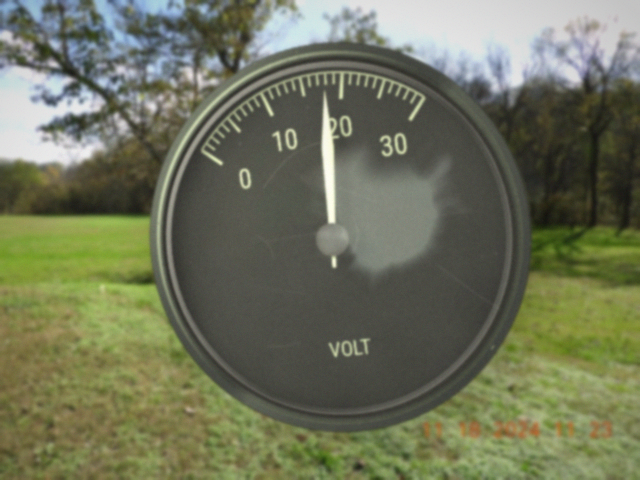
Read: 18V
